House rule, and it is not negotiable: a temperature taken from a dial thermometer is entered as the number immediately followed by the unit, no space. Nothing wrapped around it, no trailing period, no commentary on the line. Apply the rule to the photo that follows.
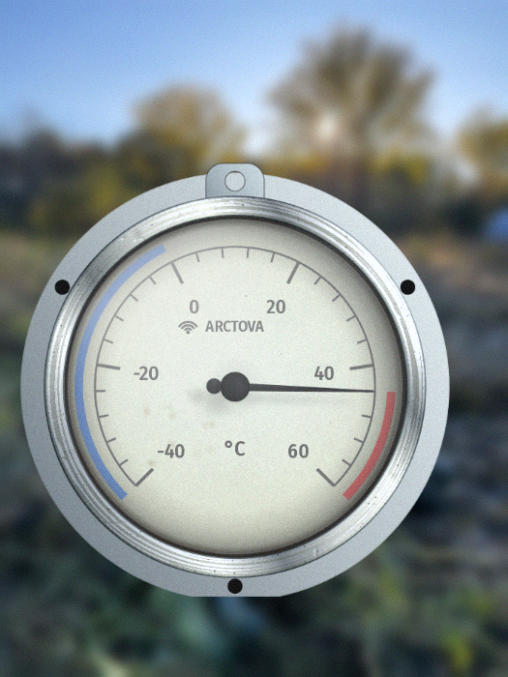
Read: 44°C
